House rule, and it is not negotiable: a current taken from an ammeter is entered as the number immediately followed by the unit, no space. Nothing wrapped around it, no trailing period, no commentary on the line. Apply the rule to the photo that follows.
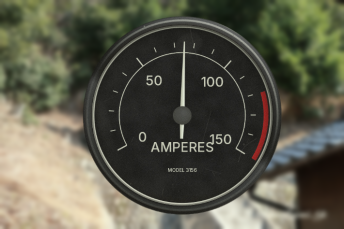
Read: 75A
